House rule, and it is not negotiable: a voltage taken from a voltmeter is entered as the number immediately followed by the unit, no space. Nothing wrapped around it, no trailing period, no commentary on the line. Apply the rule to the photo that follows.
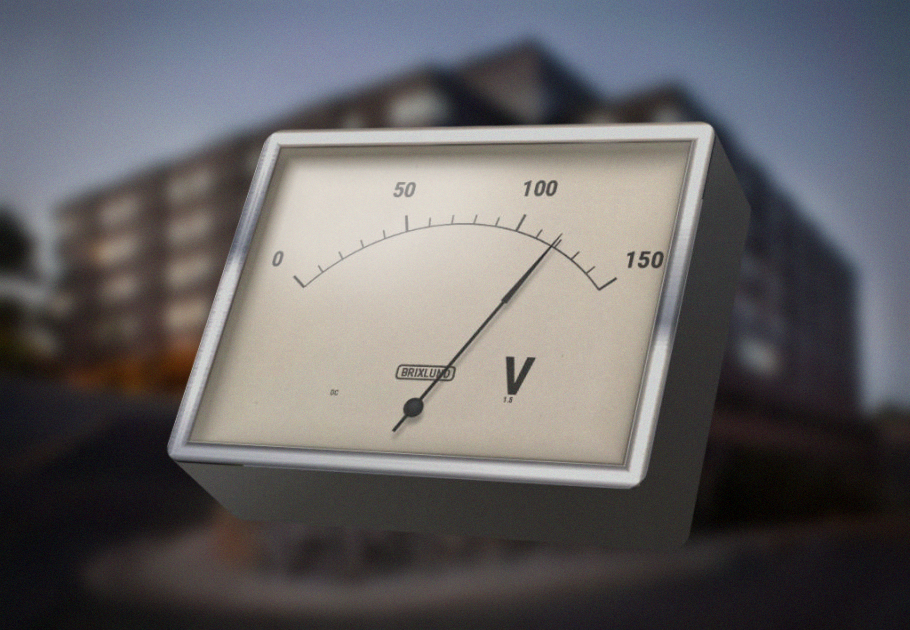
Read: 120V
